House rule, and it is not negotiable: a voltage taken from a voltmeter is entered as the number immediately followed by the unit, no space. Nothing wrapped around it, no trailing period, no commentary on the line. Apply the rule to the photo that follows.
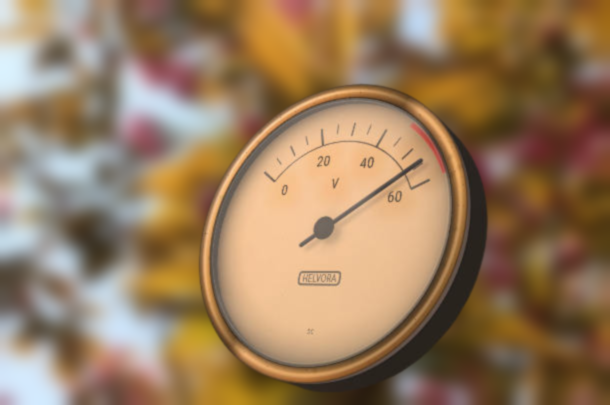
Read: 55V
